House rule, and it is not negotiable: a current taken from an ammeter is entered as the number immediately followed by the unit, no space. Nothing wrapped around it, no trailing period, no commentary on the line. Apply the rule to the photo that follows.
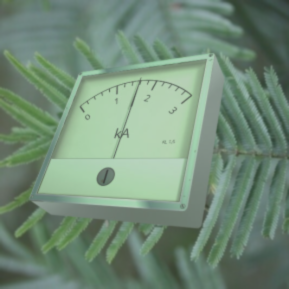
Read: 1.6kA
